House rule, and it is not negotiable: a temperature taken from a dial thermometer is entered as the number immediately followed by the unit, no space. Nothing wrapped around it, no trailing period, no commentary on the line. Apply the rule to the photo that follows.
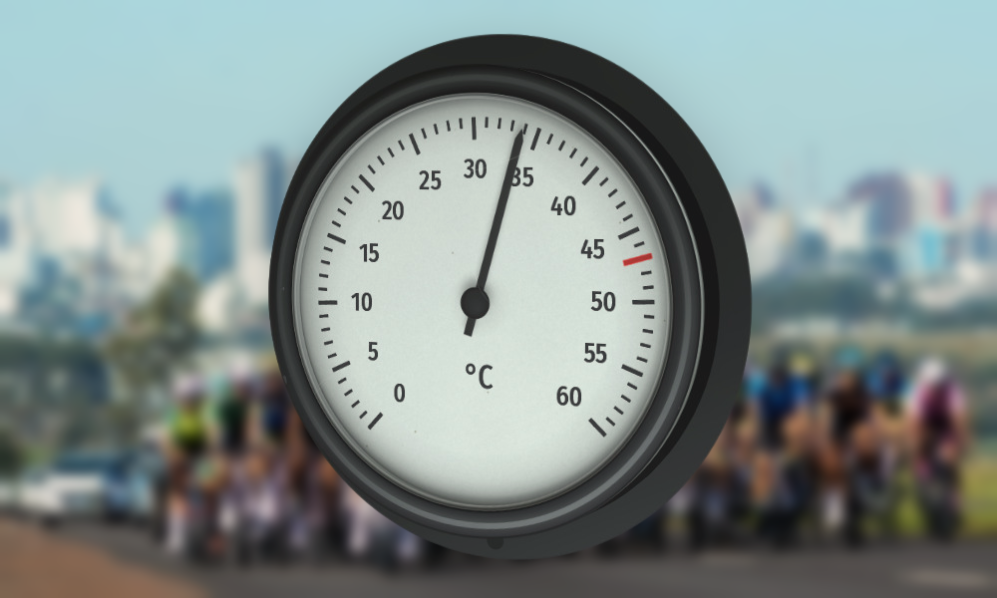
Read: 34°C
